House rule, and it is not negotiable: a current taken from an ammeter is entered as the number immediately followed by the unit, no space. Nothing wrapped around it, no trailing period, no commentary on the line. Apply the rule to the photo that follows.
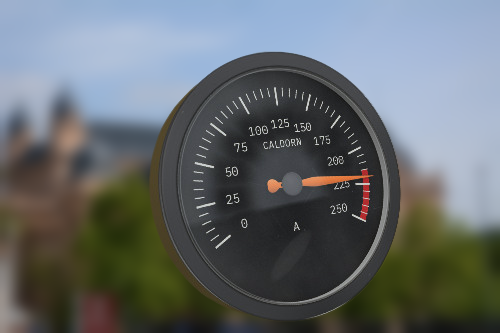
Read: 220A
